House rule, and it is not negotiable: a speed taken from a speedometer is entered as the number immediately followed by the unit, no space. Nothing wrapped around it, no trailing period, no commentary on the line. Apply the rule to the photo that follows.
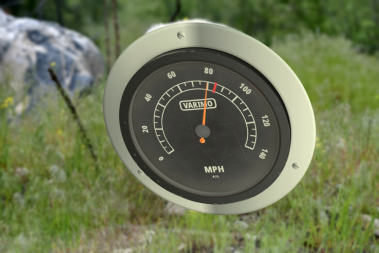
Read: 80mph
